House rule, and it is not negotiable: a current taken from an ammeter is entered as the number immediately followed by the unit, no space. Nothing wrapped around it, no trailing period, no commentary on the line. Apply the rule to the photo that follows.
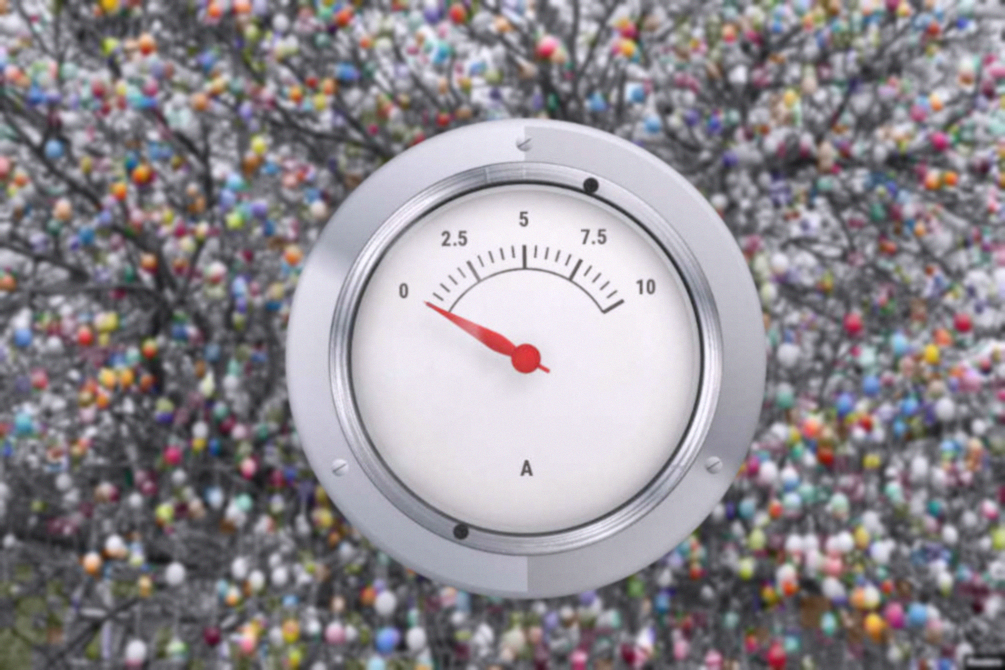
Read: 0A
